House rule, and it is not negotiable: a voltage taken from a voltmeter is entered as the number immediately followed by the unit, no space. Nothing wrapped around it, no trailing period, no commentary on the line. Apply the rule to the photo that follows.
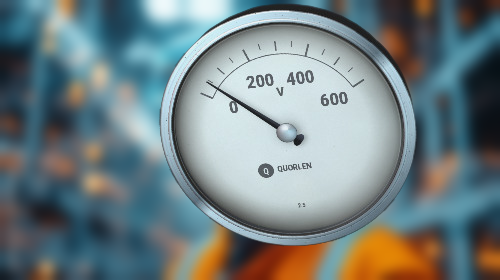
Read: 50V
